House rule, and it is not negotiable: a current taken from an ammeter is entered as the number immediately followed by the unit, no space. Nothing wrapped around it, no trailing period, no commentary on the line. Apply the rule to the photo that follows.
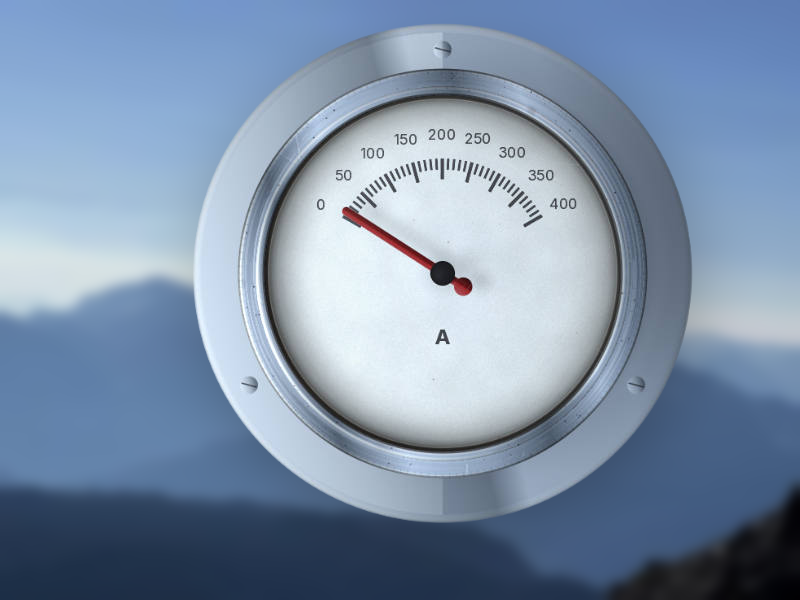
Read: 10A
